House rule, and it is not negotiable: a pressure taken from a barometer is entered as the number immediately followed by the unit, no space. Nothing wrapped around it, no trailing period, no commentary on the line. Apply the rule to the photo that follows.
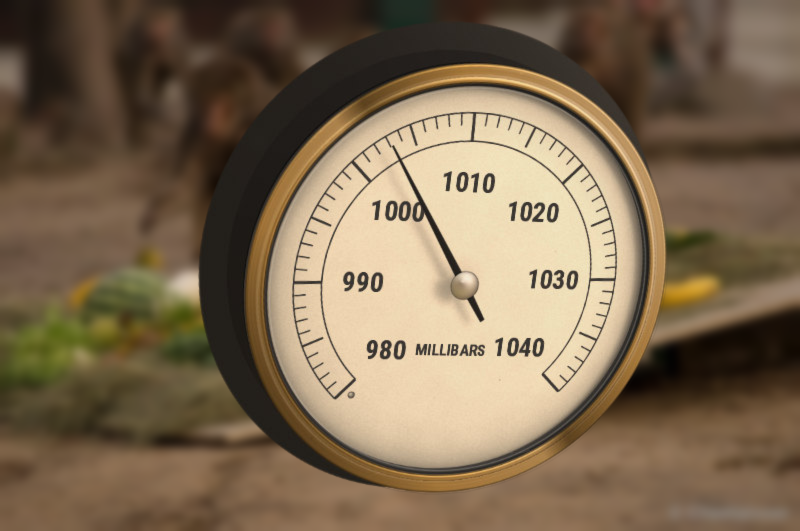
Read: 1003mbar
